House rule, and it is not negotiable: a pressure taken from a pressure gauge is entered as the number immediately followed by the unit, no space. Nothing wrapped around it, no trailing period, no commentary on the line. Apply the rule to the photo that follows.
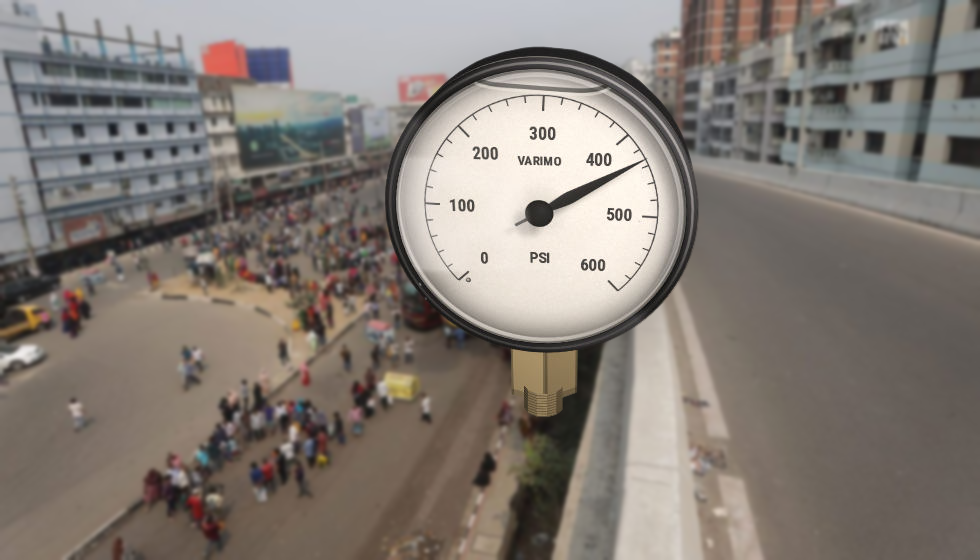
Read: 430psi
